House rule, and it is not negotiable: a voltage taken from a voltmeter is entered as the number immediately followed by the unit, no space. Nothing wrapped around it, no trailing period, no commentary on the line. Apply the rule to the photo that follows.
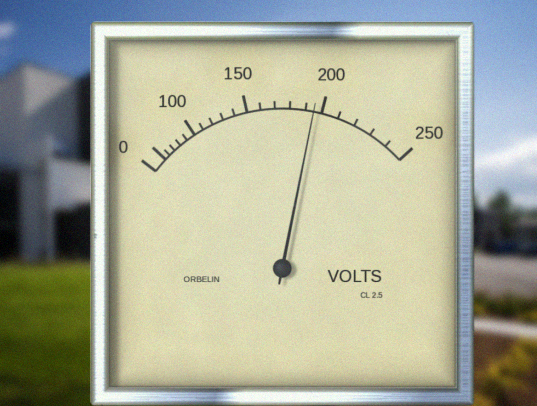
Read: 195V
